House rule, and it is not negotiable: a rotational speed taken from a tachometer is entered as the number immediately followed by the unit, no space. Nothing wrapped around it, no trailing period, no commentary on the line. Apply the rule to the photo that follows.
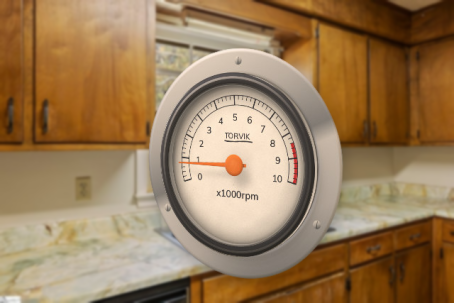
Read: 800rpm
